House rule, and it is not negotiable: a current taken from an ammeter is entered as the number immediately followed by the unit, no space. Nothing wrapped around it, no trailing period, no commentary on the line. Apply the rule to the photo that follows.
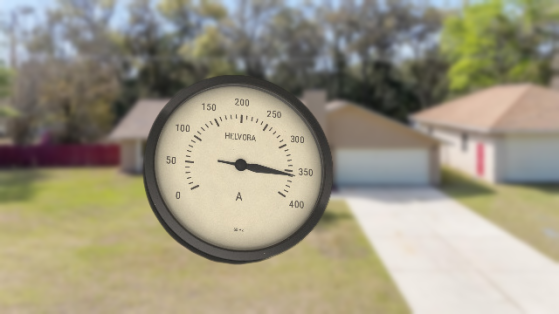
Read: 360A
